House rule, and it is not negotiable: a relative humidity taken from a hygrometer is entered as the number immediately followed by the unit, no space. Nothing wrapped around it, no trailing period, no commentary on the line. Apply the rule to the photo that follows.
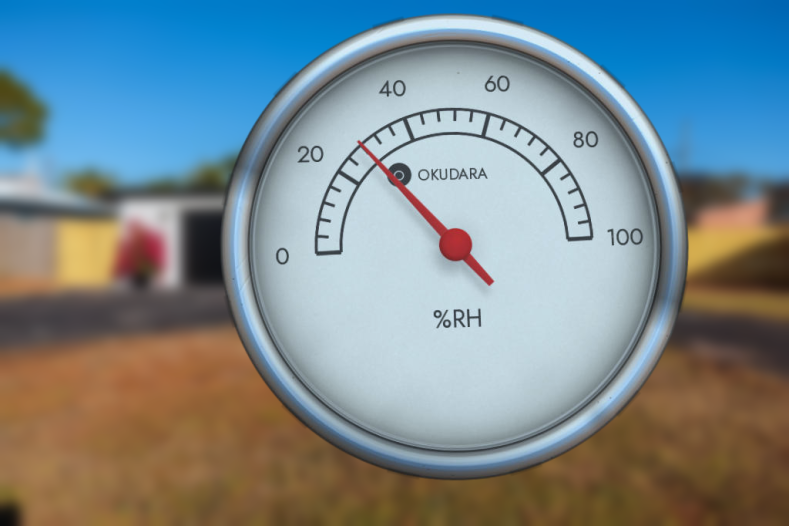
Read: 28%
